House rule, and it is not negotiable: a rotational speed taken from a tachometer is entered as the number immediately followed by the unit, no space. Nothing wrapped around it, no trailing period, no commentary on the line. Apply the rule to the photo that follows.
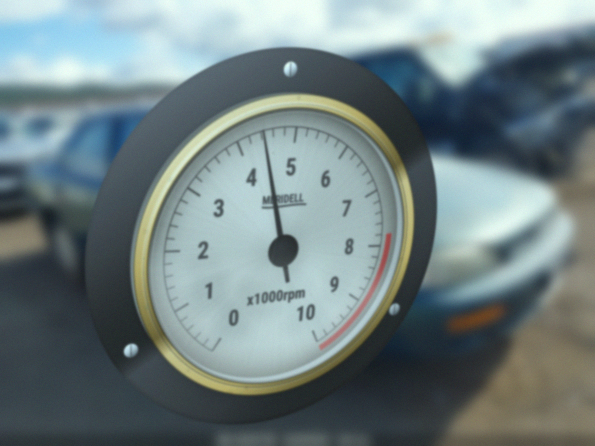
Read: 4400rpm
